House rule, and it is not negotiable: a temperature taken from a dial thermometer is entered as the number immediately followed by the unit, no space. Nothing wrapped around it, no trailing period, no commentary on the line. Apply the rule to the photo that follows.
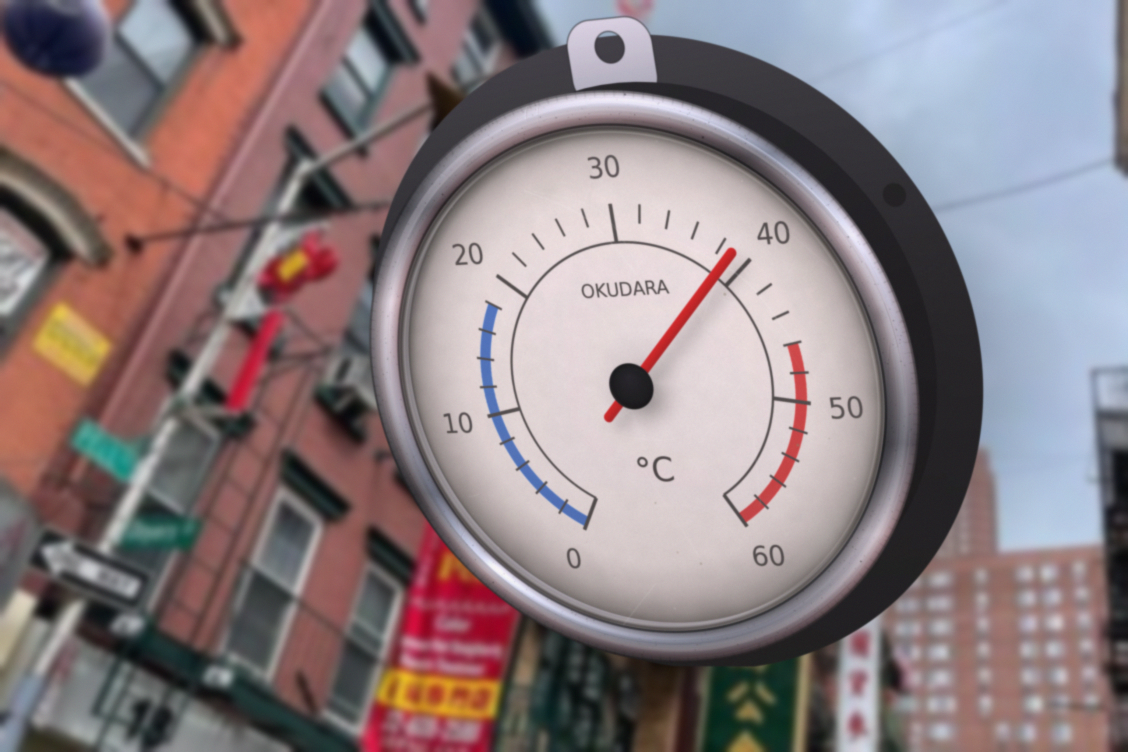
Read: 39°C
